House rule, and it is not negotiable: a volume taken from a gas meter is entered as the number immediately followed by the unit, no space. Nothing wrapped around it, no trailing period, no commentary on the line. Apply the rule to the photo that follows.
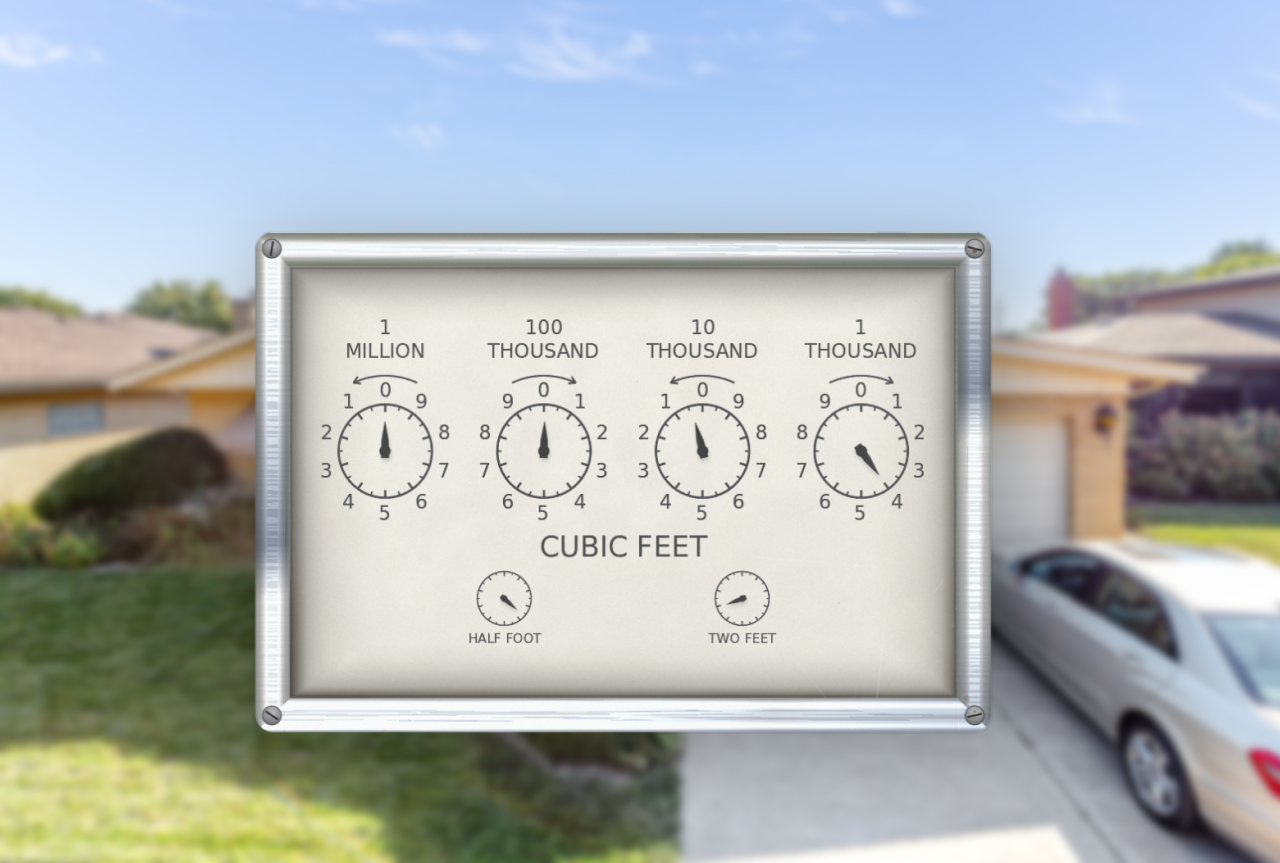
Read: 400ft³
